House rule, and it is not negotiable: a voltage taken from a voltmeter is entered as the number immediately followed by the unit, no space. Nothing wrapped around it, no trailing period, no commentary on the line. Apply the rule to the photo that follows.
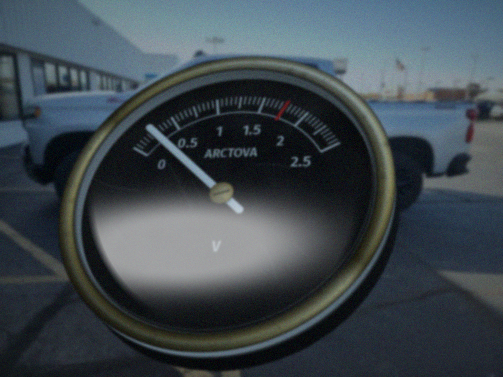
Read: 0.25V
